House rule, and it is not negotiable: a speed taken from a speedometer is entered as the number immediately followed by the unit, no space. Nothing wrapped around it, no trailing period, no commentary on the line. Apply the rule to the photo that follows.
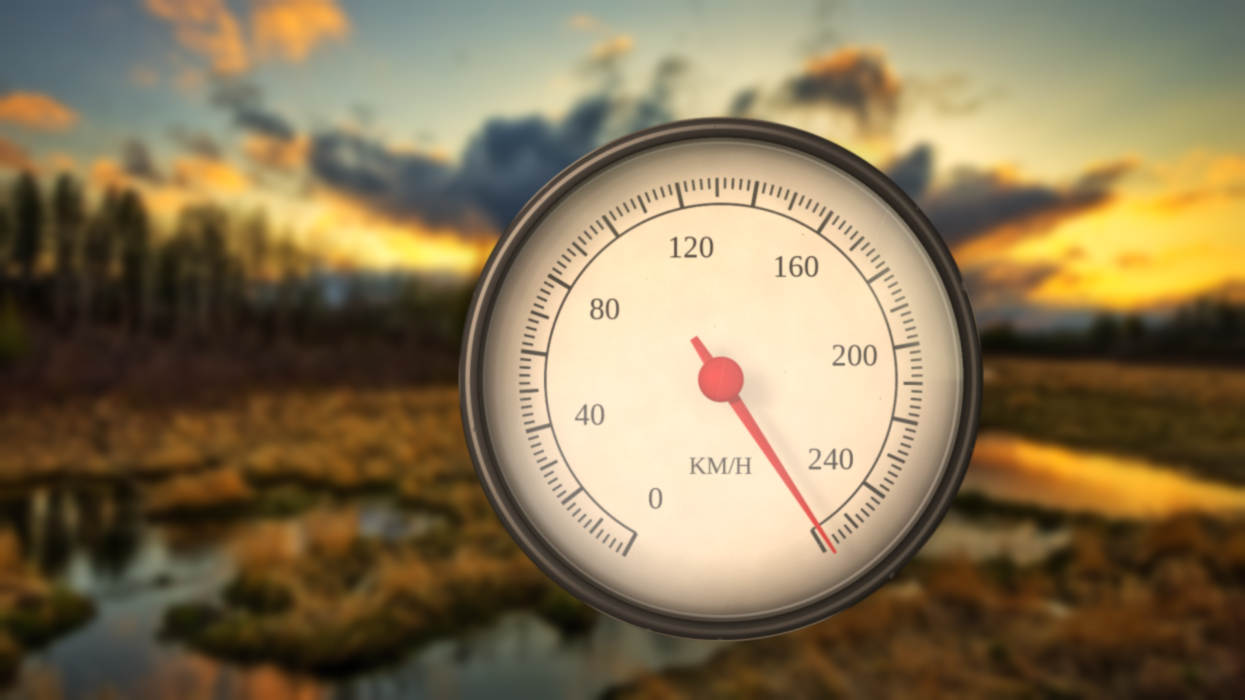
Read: 258km/h
